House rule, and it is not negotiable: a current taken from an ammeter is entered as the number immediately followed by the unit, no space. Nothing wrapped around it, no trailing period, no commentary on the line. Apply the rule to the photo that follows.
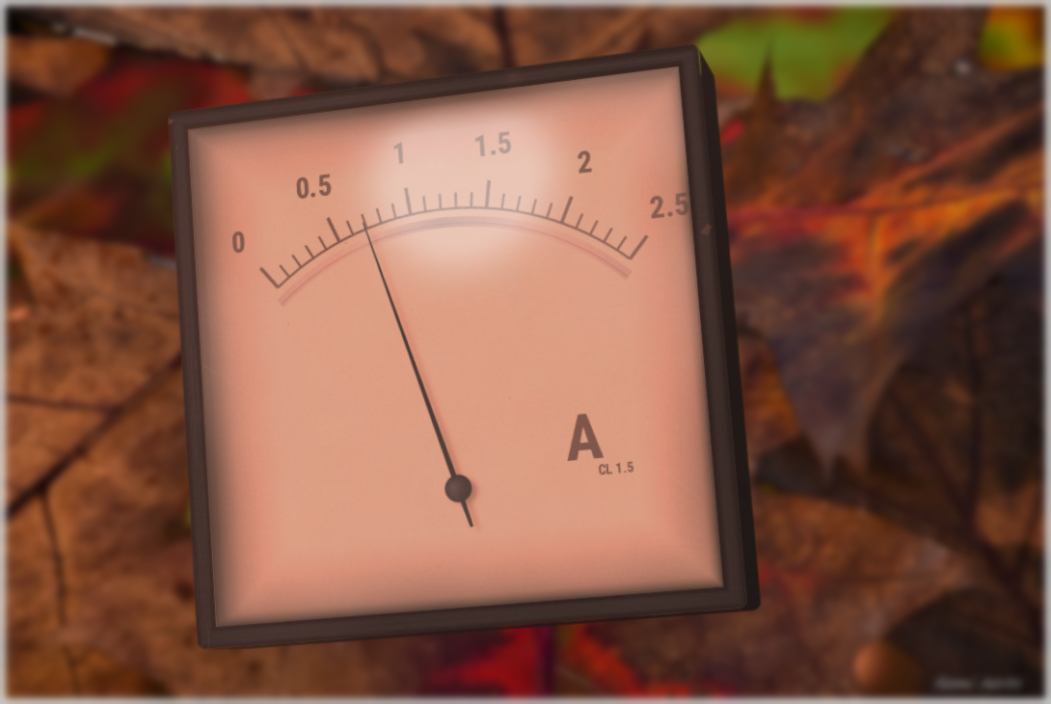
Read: 0.7A
